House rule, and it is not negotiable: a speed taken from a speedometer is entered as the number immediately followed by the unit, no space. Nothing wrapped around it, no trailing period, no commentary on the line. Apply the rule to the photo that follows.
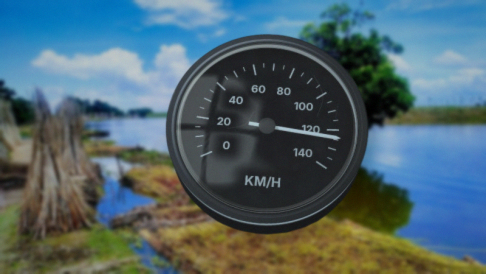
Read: 125km/h
